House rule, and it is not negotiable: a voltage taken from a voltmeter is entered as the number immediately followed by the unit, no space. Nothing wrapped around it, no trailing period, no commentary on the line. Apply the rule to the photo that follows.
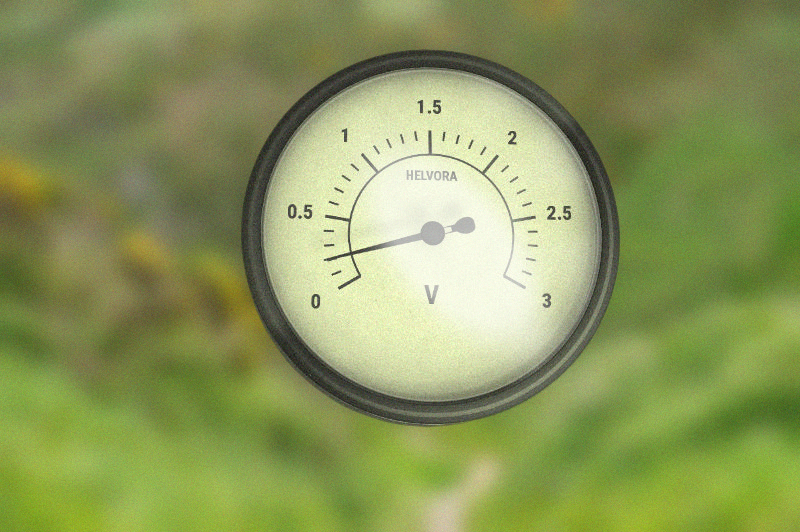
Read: 0.2V
